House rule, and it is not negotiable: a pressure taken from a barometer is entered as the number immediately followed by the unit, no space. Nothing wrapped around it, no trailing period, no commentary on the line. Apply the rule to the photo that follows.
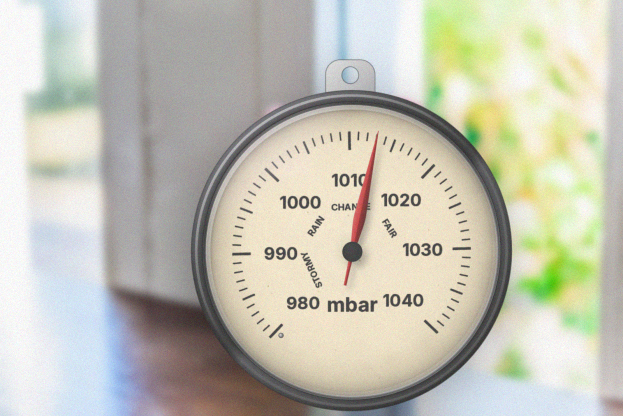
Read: 1013mbar
